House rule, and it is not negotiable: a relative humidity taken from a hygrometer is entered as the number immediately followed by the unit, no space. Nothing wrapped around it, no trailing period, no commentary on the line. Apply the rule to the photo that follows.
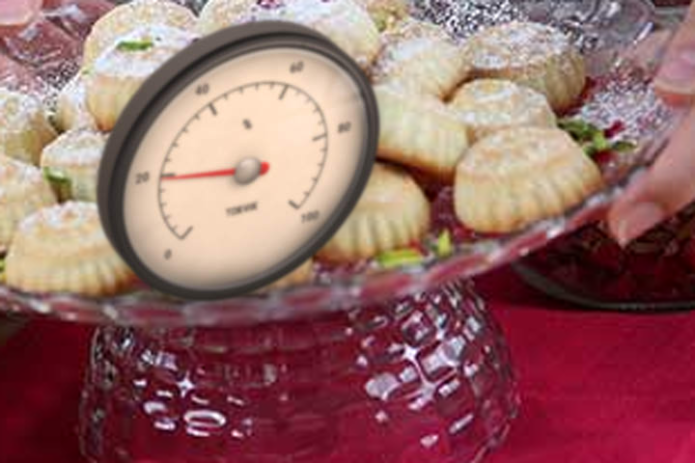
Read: 20%
